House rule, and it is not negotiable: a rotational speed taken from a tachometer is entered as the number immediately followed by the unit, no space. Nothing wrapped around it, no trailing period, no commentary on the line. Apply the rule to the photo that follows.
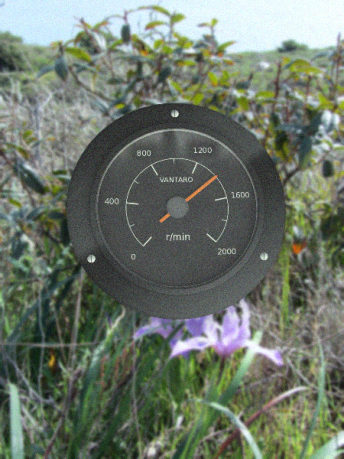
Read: 1400rpm
